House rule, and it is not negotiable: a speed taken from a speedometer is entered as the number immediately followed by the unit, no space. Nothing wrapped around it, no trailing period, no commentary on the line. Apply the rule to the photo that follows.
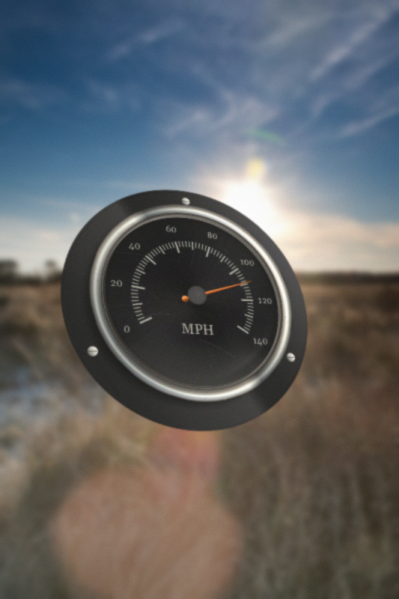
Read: 110mph
